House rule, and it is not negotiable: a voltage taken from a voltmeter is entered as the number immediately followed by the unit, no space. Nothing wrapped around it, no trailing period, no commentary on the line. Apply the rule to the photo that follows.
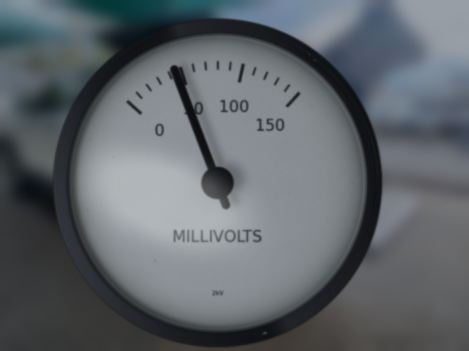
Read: 45mV
